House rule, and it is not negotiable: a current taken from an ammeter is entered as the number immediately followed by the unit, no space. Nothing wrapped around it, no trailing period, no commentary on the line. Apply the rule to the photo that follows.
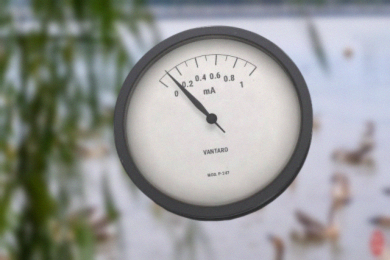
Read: 0.1mA
